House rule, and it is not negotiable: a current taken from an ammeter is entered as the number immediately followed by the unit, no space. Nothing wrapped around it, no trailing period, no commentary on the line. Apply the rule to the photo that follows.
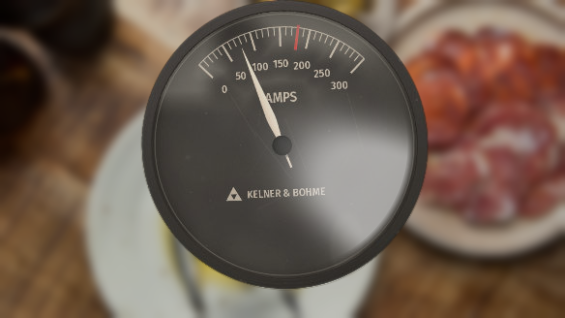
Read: 80A
